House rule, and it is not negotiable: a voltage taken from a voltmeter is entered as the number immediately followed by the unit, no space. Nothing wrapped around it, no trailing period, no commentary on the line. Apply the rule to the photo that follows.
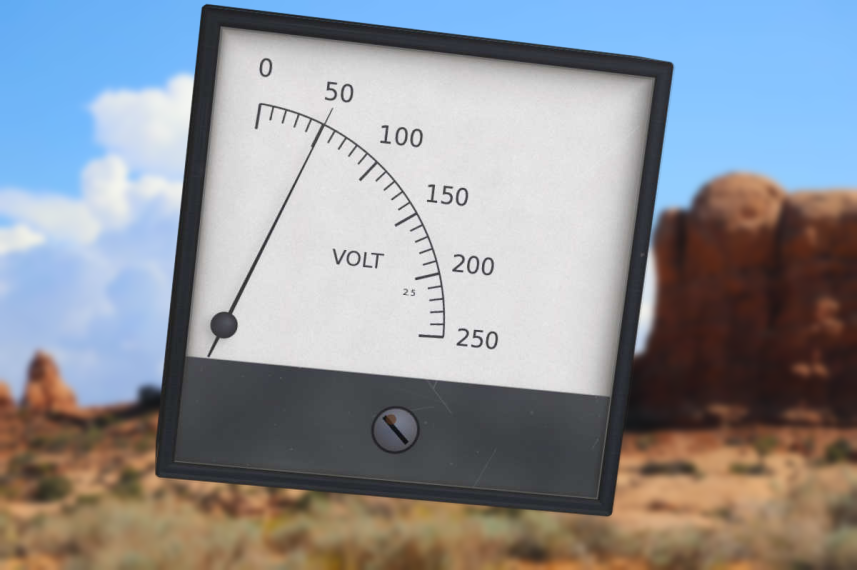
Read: 50V
